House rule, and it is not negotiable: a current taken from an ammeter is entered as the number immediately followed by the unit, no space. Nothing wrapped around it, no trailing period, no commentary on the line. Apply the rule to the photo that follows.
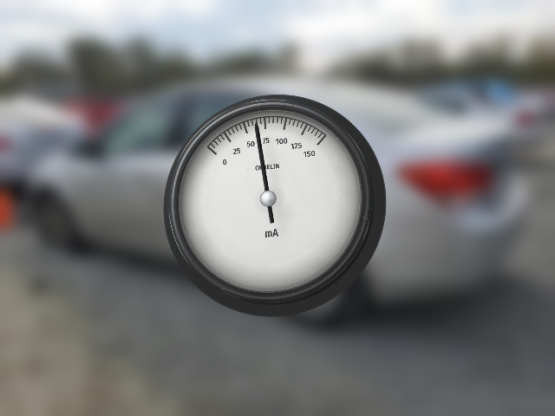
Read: 65mA
